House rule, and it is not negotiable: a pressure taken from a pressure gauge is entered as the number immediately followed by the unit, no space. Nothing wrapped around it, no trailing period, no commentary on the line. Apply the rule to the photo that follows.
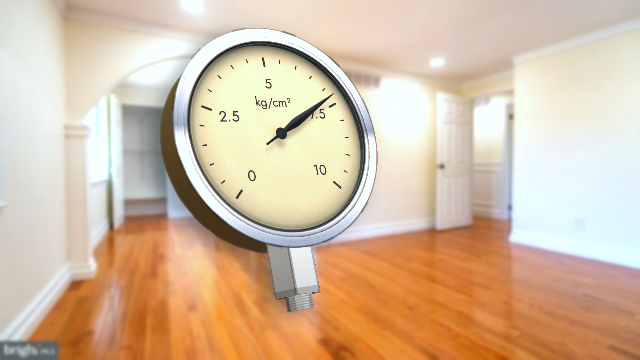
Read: 7.25kg/cm²
